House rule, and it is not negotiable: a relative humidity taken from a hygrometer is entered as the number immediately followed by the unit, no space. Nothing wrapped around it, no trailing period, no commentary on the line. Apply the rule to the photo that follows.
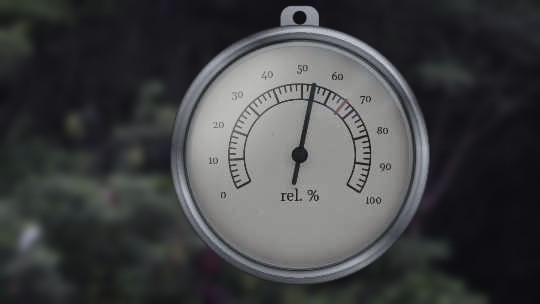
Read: 54%
